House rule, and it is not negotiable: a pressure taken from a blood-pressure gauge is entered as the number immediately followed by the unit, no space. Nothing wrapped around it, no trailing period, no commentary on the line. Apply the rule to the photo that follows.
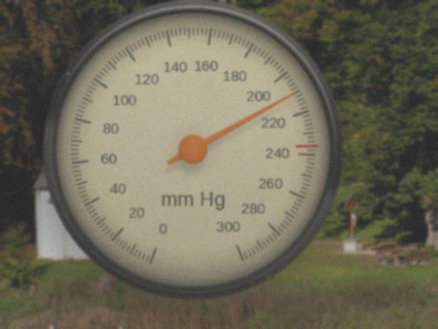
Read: 210mmHg
